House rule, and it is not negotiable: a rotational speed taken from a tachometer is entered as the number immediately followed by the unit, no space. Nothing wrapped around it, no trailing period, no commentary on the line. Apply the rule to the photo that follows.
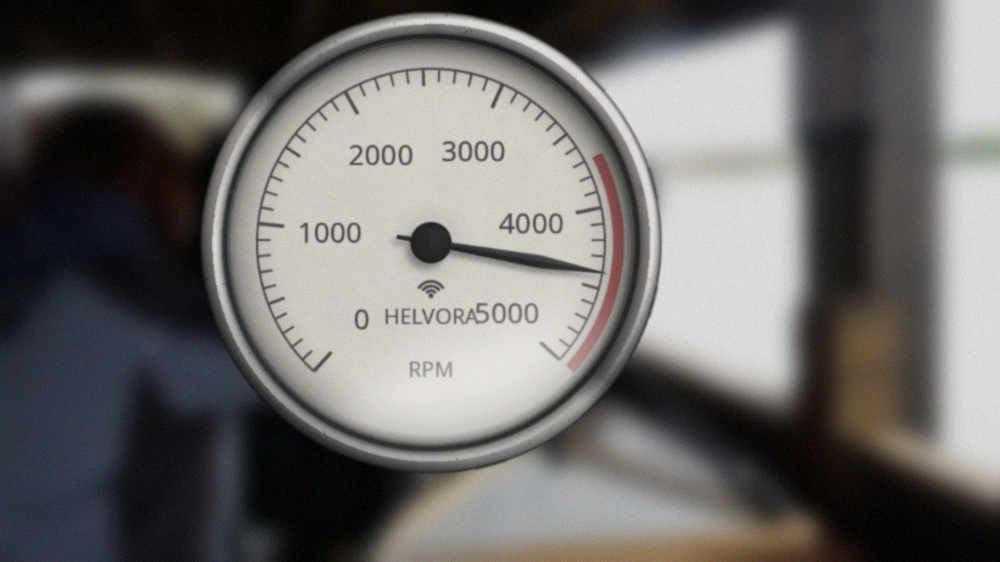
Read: 4400rpm
